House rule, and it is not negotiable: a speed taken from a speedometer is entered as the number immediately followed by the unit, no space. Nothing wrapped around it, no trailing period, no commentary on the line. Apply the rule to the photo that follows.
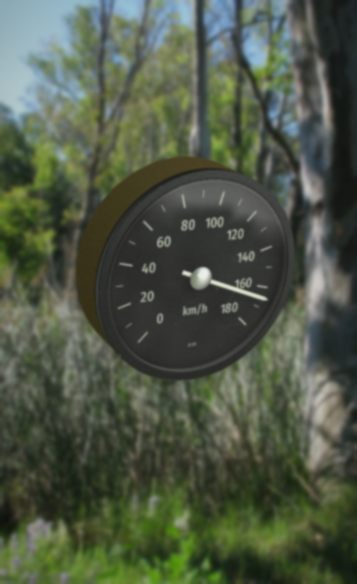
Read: 165km/h
